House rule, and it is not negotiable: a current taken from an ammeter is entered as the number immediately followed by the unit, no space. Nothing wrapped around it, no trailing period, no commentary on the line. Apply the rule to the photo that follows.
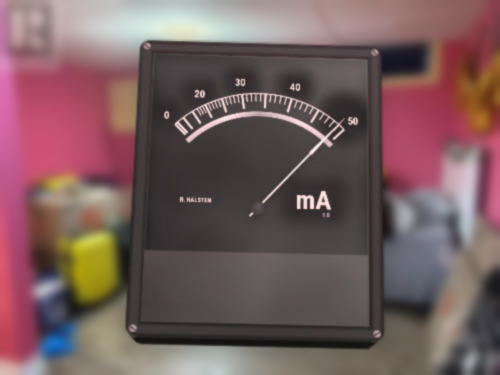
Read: 49mA
